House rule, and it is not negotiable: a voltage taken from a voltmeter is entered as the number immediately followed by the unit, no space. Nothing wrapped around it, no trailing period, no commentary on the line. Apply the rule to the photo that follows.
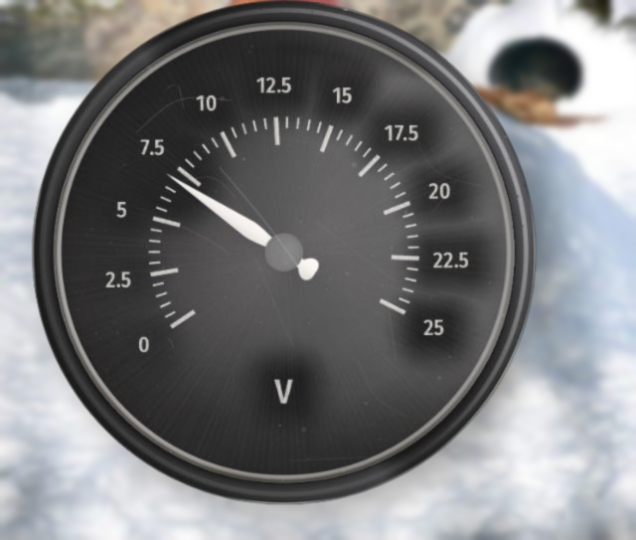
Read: 7V
